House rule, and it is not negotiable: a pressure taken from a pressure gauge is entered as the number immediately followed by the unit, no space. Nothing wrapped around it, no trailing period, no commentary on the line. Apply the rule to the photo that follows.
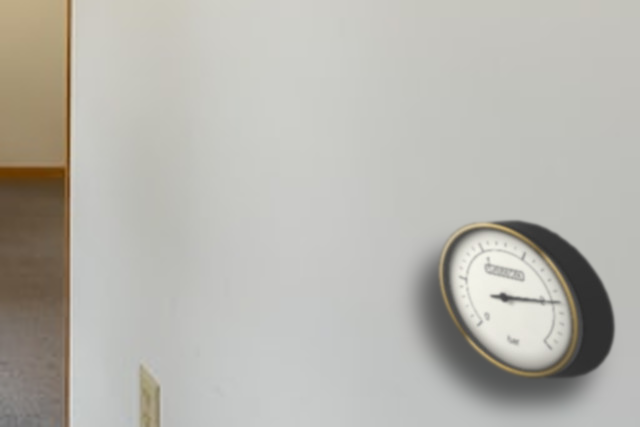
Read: 2bar
